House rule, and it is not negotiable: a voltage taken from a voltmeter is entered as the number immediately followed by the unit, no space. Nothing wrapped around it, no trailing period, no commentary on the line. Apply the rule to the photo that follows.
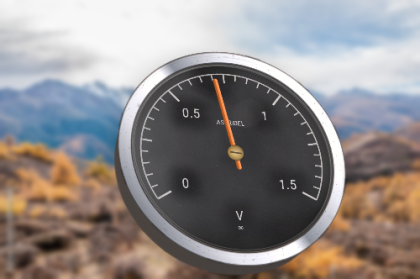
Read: 0.7V
